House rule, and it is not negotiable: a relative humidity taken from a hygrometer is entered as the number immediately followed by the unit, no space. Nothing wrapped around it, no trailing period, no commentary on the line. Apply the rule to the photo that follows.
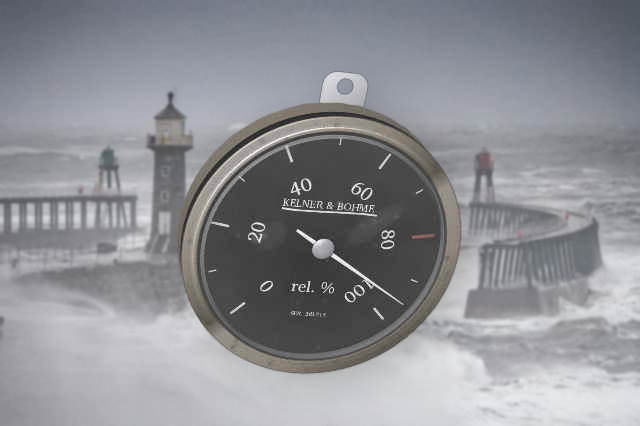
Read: 95%
